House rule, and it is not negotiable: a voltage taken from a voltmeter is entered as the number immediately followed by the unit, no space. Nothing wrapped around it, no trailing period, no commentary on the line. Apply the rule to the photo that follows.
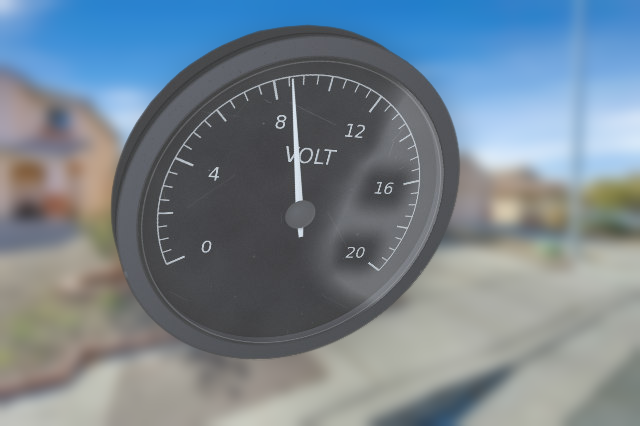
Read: 8.5V
